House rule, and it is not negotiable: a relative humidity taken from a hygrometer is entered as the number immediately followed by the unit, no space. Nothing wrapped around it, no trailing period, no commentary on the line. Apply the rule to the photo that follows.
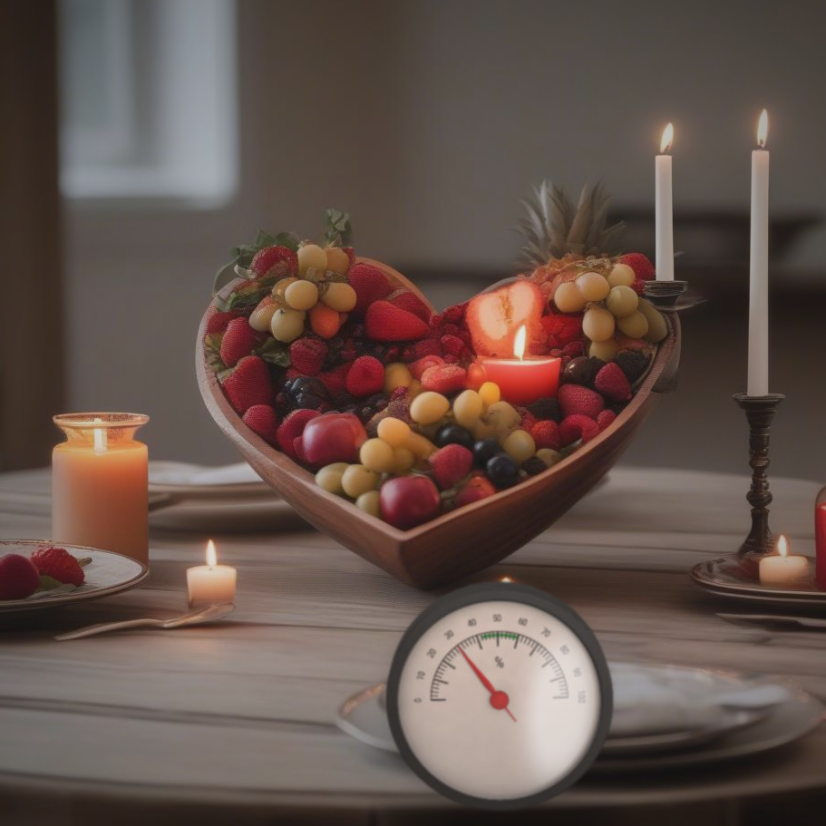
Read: 30%
